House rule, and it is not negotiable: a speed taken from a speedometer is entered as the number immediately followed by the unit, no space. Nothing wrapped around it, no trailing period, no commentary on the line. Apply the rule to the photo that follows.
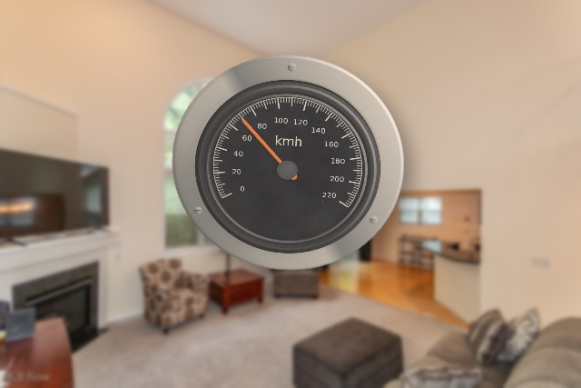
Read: 70km/h
